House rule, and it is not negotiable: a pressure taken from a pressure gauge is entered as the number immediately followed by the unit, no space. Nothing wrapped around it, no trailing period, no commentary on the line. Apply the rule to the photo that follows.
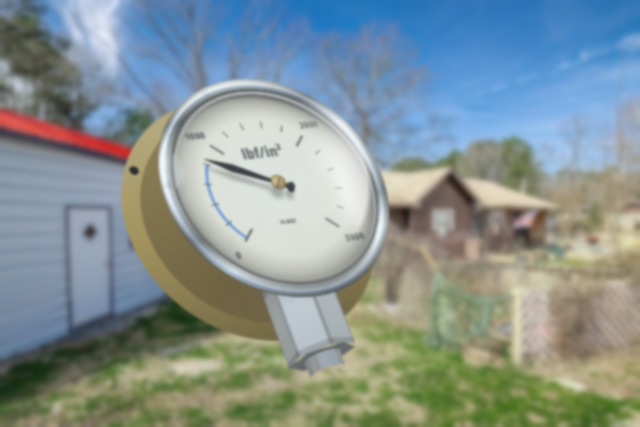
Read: 800psi
